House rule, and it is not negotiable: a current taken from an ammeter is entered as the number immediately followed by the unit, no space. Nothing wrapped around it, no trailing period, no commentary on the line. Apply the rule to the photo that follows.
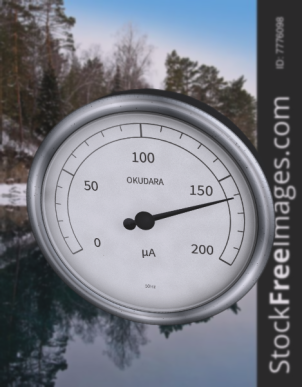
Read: 160µA
